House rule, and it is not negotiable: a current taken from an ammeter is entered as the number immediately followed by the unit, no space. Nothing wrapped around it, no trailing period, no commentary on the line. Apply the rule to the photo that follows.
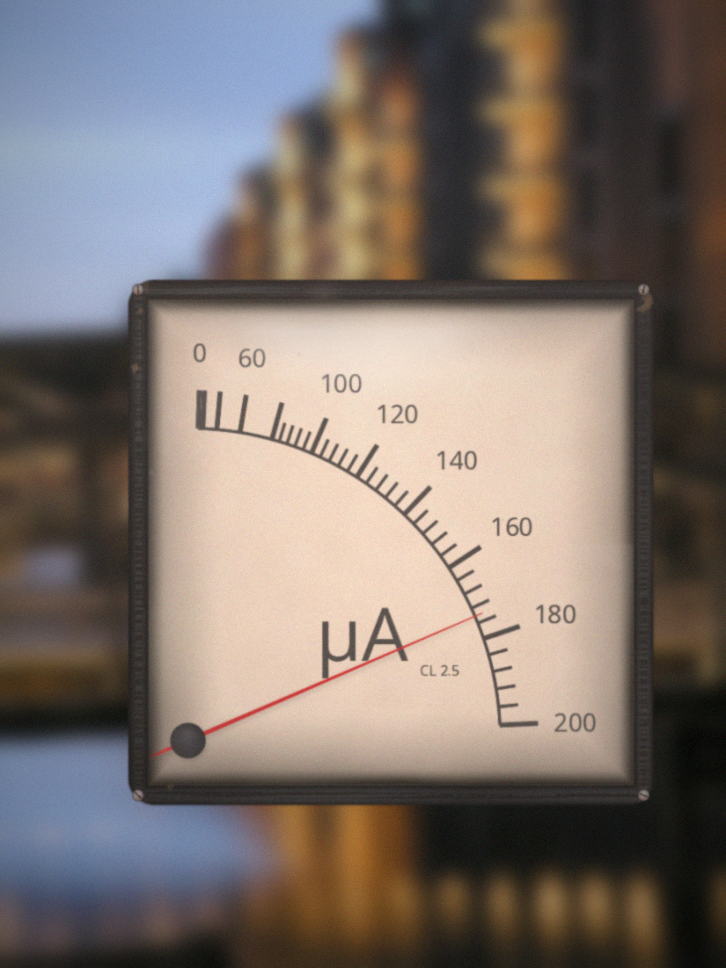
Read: 174µA
